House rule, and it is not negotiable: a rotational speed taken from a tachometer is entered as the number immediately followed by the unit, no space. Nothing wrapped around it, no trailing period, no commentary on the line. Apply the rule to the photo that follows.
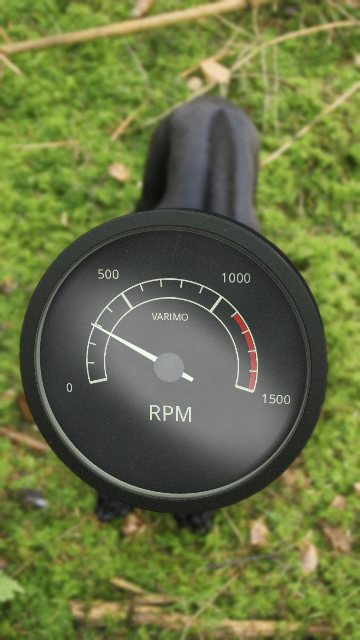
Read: 300rpm
